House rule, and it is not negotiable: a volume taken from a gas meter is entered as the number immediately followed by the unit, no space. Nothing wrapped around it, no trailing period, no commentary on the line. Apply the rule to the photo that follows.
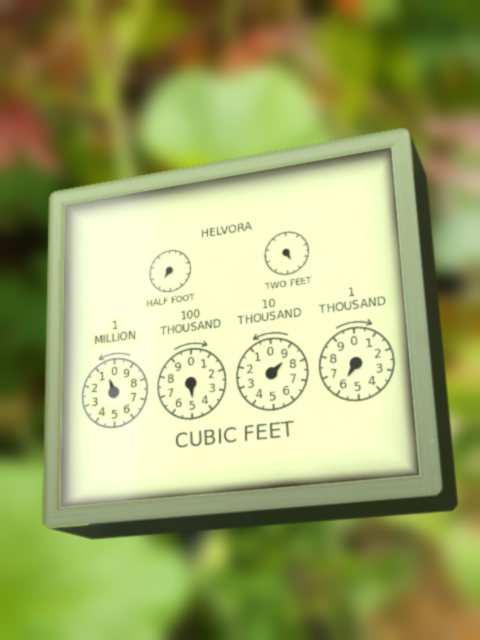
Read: 48600ft³
